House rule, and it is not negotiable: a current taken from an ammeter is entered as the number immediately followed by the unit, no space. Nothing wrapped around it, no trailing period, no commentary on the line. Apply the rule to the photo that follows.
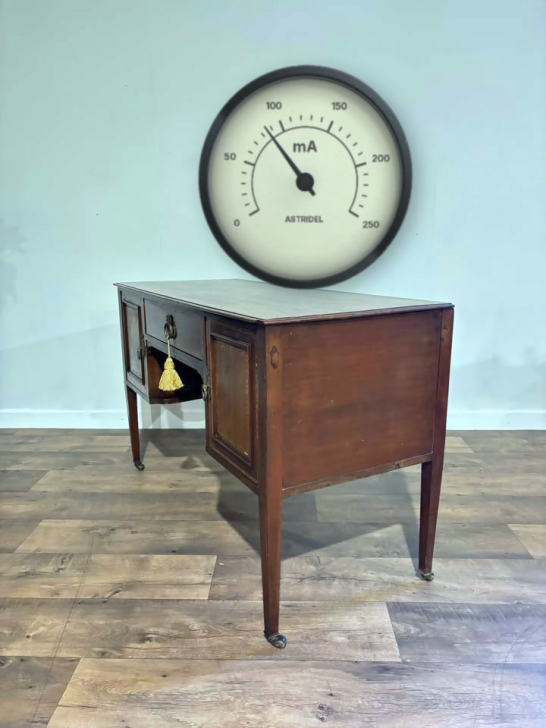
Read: 85mA
